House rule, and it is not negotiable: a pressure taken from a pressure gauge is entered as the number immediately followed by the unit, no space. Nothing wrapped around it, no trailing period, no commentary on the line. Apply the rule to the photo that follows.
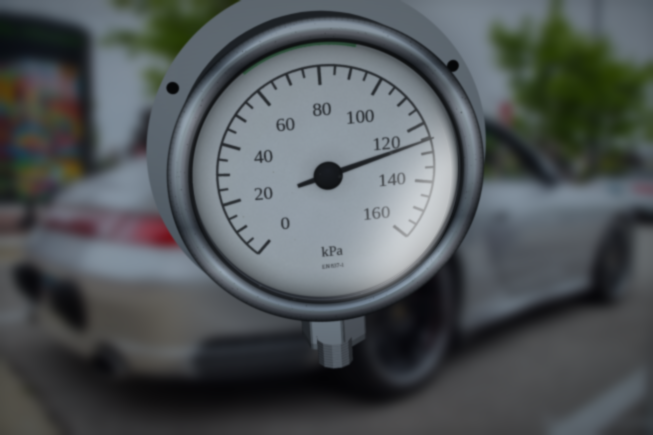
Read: 125kPa
